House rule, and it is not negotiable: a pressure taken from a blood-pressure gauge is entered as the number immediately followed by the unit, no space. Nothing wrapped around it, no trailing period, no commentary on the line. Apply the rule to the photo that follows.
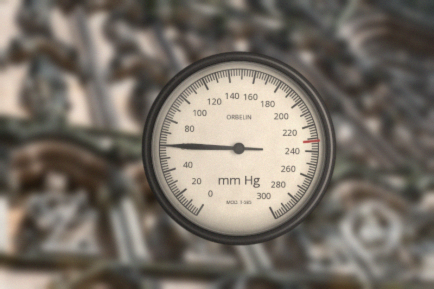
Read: 60mmHg
